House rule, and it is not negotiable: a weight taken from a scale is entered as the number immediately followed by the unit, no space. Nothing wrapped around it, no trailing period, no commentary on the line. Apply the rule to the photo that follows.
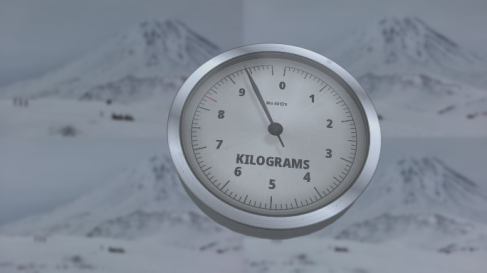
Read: 9.4kg
